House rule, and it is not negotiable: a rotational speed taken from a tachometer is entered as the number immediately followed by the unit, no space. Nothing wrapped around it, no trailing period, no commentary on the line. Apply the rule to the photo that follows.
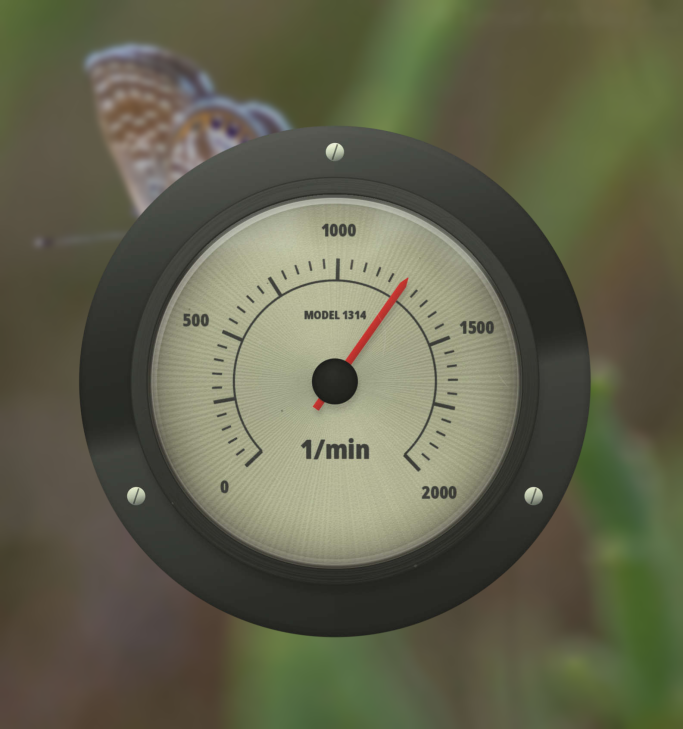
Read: 1250rpm
